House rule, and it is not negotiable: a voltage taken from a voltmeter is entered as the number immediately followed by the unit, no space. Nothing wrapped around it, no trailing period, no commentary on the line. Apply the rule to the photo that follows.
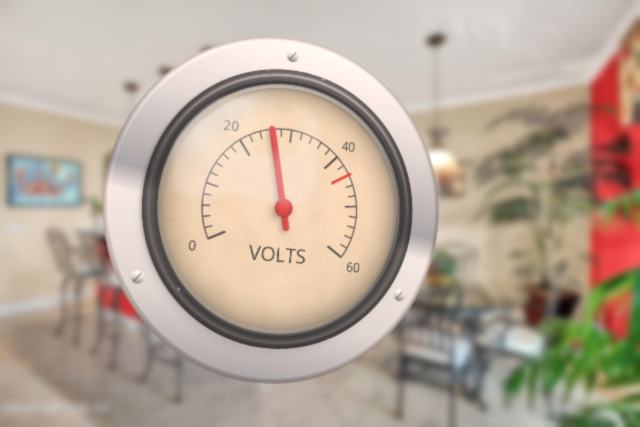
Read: 26V
